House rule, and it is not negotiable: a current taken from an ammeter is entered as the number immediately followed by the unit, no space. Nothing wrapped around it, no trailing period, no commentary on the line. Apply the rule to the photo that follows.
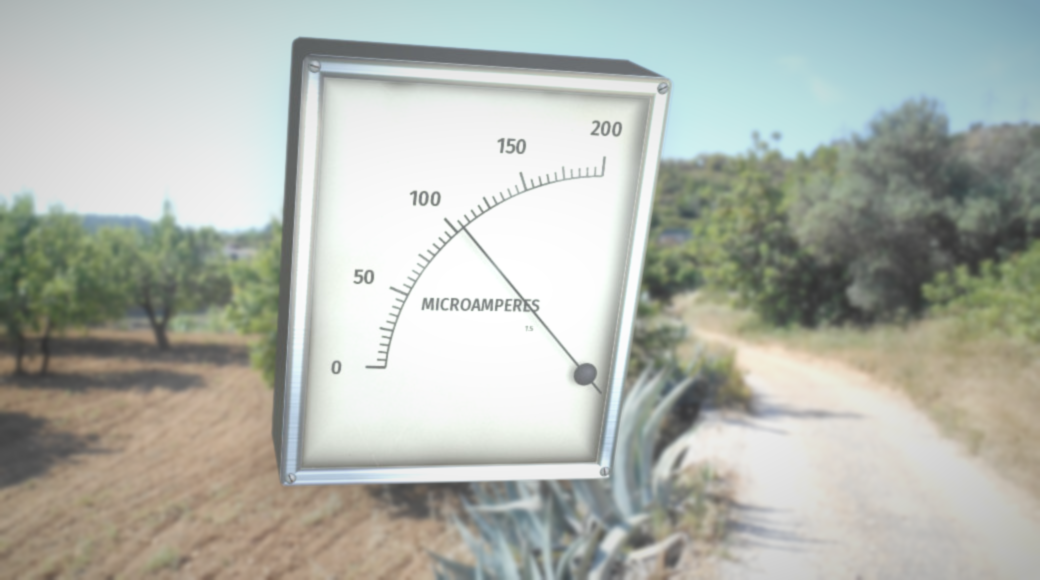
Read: 105µA
